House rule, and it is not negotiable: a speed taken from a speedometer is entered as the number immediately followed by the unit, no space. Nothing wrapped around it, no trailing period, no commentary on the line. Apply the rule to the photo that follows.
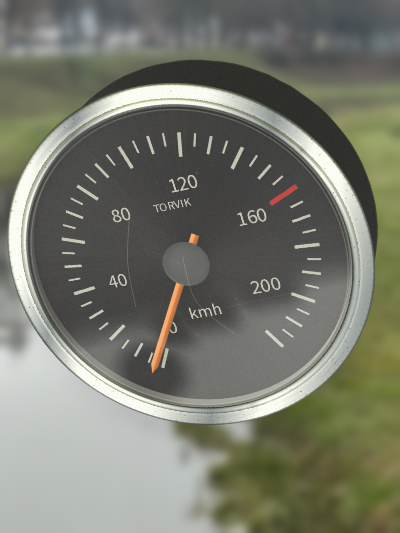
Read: 2.5km/h
